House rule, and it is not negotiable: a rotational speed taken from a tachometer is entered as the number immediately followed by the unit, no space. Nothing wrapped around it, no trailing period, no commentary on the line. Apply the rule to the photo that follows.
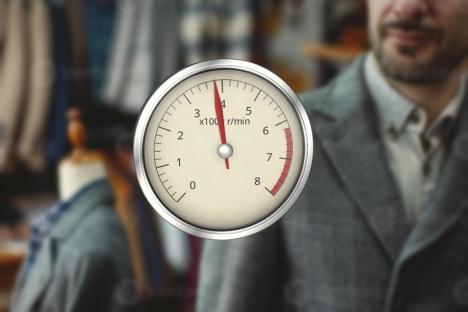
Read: 3800rpm
